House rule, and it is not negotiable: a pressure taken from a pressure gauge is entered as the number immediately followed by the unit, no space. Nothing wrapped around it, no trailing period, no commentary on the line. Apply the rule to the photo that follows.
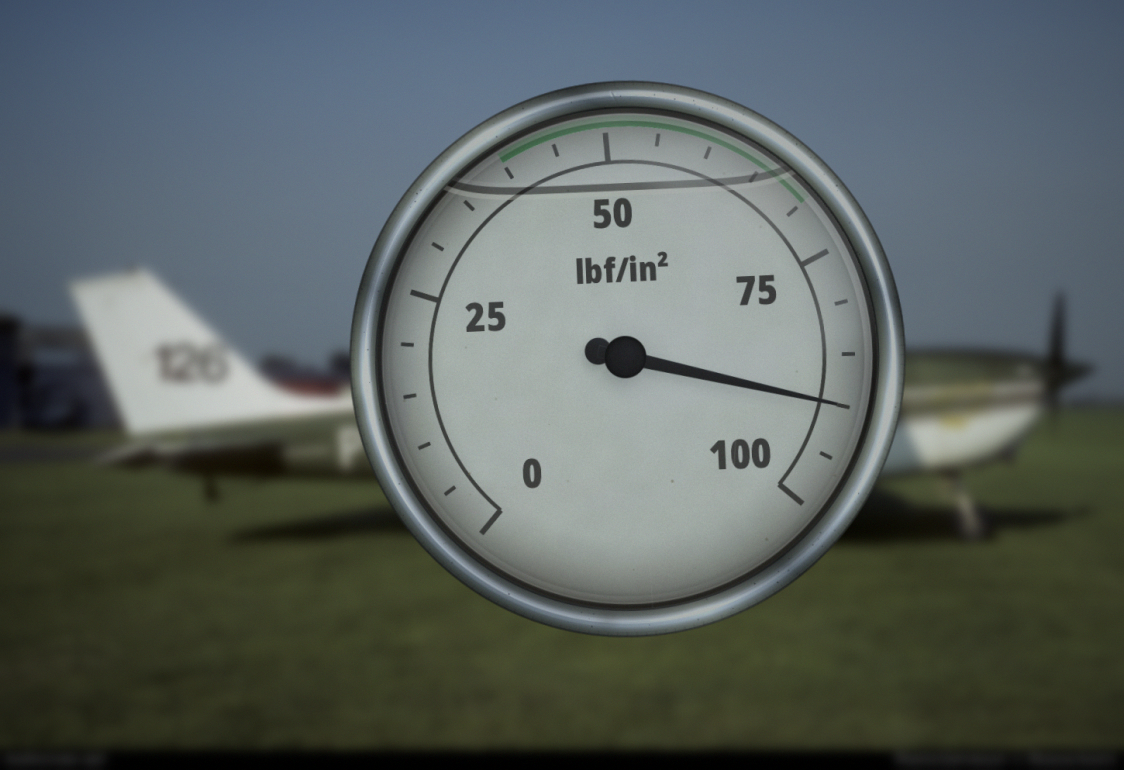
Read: 90psi
